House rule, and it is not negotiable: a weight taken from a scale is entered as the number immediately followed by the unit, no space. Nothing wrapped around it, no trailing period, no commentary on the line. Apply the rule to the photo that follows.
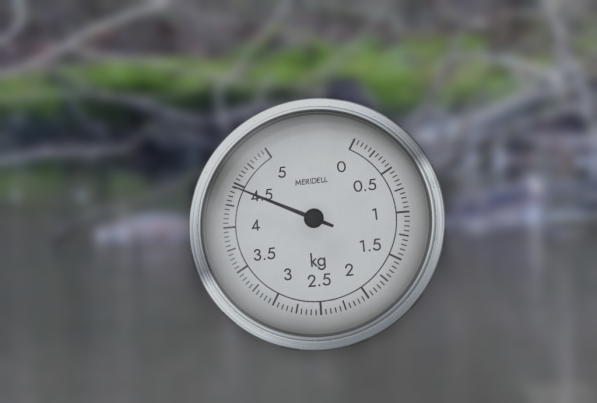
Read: 4.45kg
